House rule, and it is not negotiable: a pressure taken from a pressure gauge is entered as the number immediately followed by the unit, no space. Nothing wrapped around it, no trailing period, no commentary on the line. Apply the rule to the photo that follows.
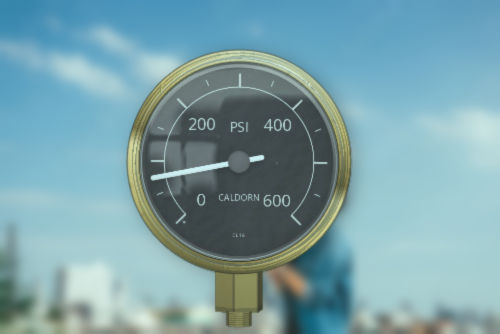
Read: 75psi
